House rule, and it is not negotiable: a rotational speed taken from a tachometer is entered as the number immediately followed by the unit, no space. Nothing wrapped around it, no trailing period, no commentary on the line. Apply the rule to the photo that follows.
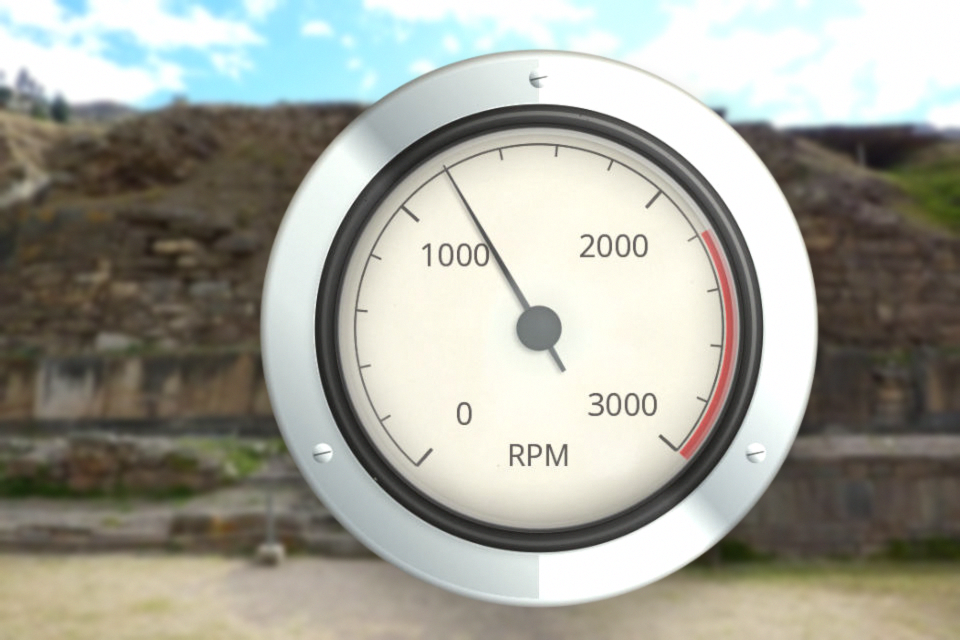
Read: 1200rpm
